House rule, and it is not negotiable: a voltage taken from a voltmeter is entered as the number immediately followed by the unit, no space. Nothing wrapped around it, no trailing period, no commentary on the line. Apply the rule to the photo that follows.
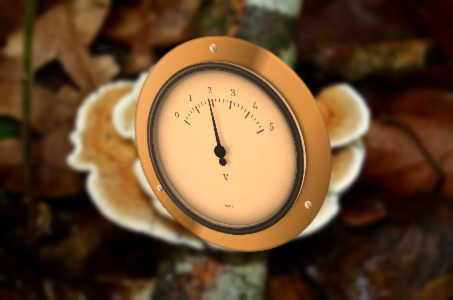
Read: 2V
